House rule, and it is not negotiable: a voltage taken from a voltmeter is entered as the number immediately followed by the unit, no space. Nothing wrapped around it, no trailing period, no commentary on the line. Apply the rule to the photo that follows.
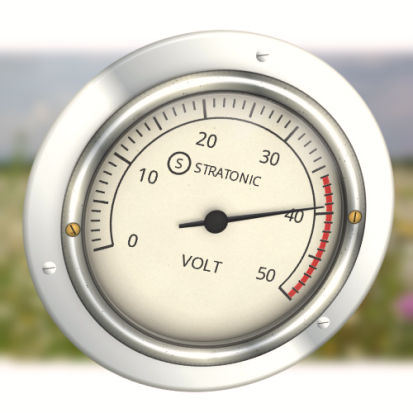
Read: 39V
